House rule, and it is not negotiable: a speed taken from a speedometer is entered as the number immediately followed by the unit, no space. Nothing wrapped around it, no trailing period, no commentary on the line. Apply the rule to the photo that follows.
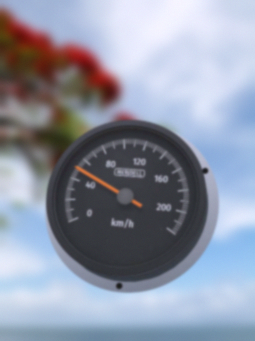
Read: 50km/h
